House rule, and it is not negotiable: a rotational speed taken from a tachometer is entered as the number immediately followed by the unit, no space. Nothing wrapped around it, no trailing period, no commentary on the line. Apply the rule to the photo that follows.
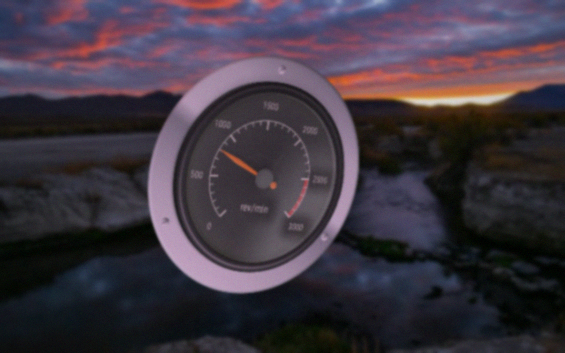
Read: 800rpm
